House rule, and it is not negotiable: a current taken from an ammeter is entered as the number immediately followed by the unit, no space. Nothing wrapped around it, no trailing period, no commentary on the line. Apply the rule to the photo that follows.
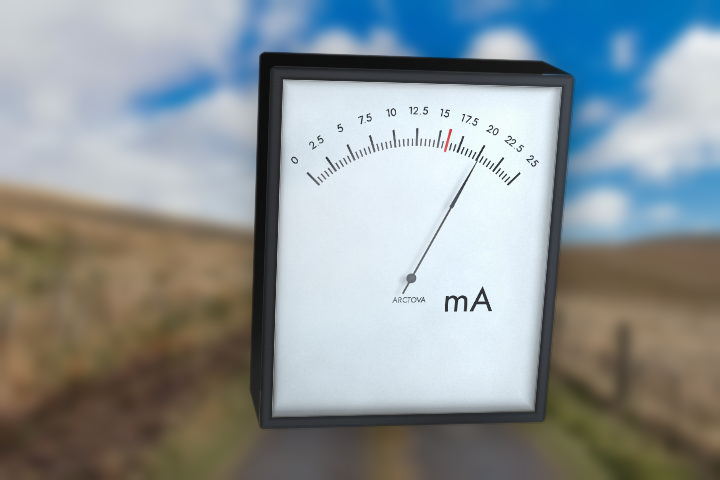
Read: 20mA
